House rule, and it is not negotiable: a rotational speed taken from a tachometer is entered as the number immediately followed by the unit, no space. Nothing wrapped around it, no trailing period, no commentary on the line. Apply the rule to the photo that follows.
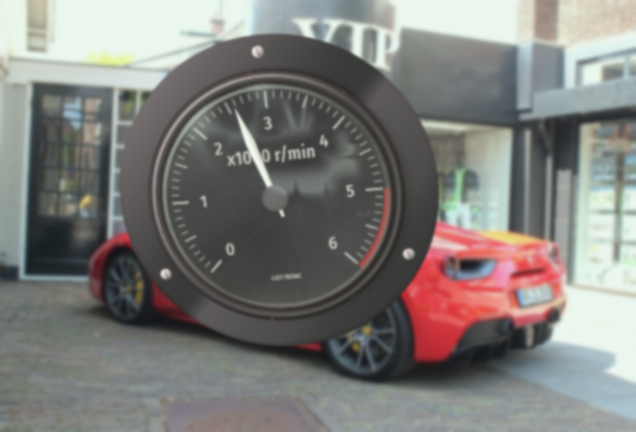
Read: 2600rpm
